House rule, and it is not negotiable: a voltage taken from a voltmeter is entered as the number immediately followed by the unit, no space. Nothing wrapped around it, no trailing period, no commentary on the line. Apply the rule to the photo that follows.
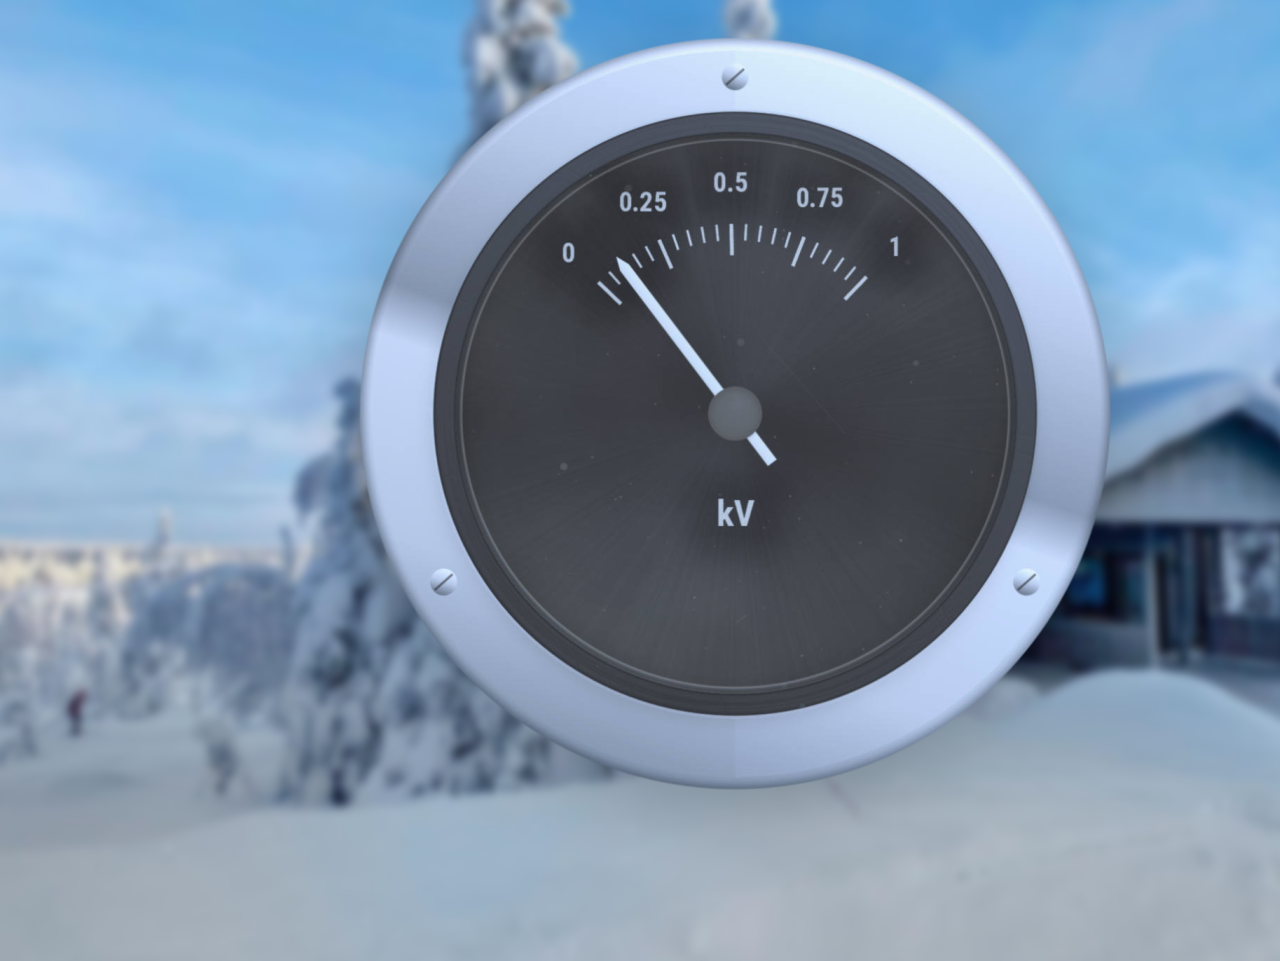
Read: 0.1kV
